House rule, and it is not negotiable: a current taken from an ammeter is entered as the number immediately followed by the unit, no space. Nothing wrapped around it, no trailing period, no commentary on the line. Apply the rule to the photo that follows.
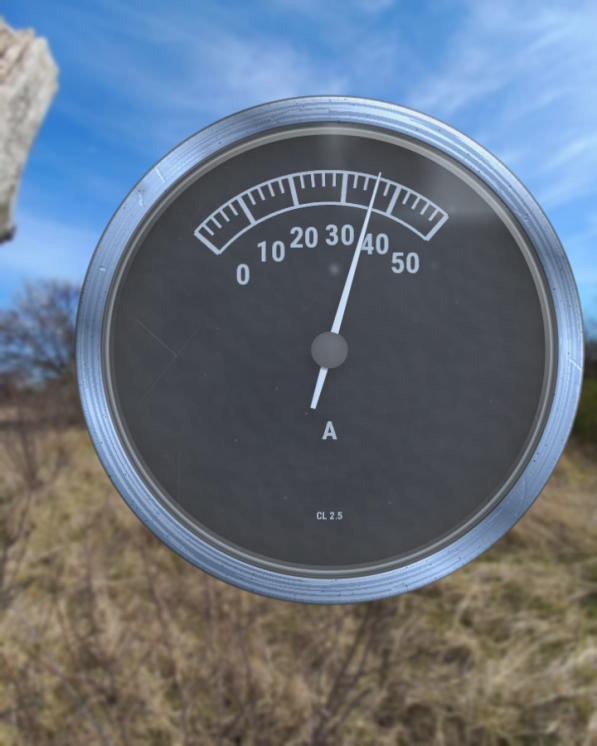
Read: 36A
